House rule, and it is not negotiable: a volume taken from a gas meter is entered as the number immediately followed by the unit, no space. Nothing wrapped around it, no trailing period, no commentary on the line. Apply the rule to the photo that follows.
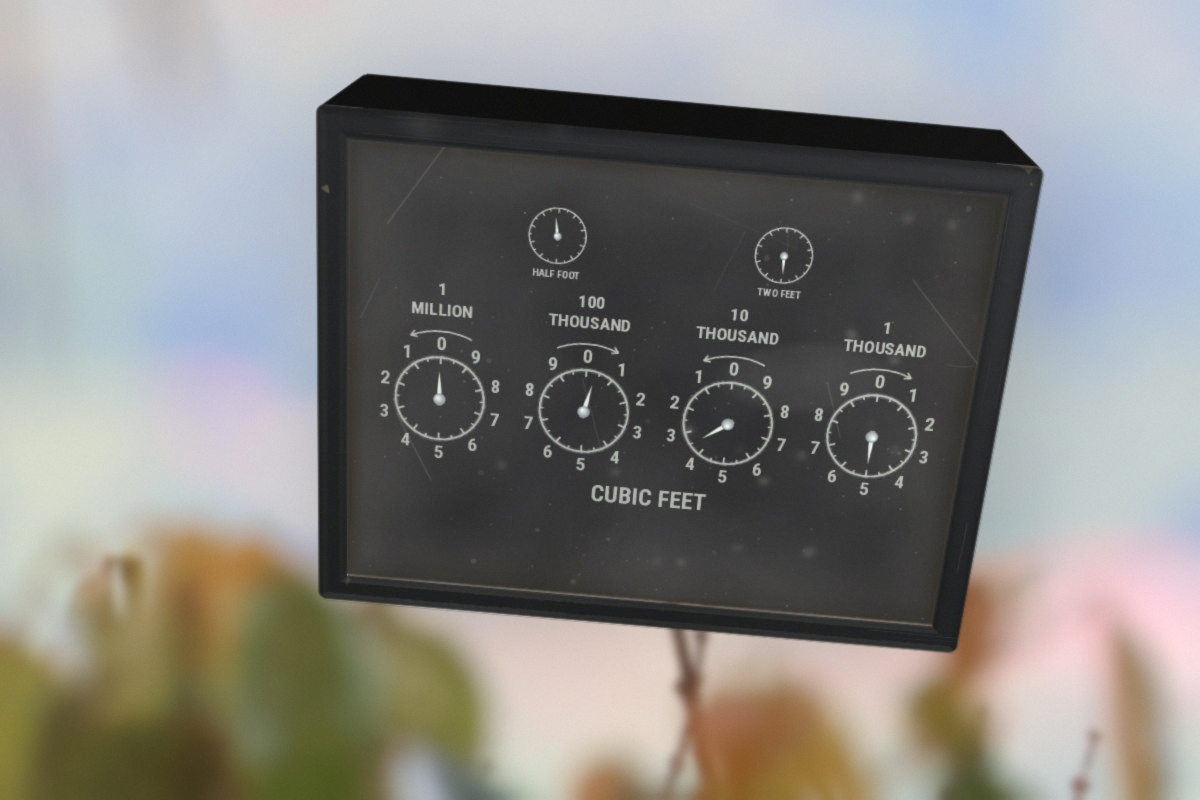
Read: 3500ft³
